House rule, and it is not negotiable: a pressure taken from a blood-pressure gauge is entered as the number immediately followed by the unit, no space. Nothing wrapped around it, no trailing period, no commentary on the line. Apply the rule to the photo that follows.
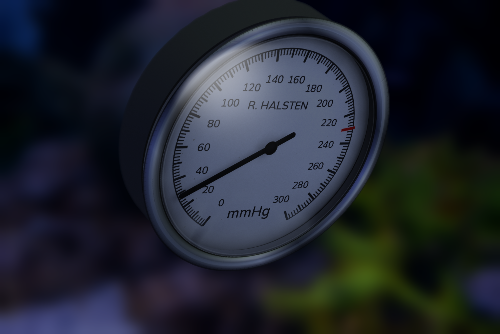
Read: 30mmHg
